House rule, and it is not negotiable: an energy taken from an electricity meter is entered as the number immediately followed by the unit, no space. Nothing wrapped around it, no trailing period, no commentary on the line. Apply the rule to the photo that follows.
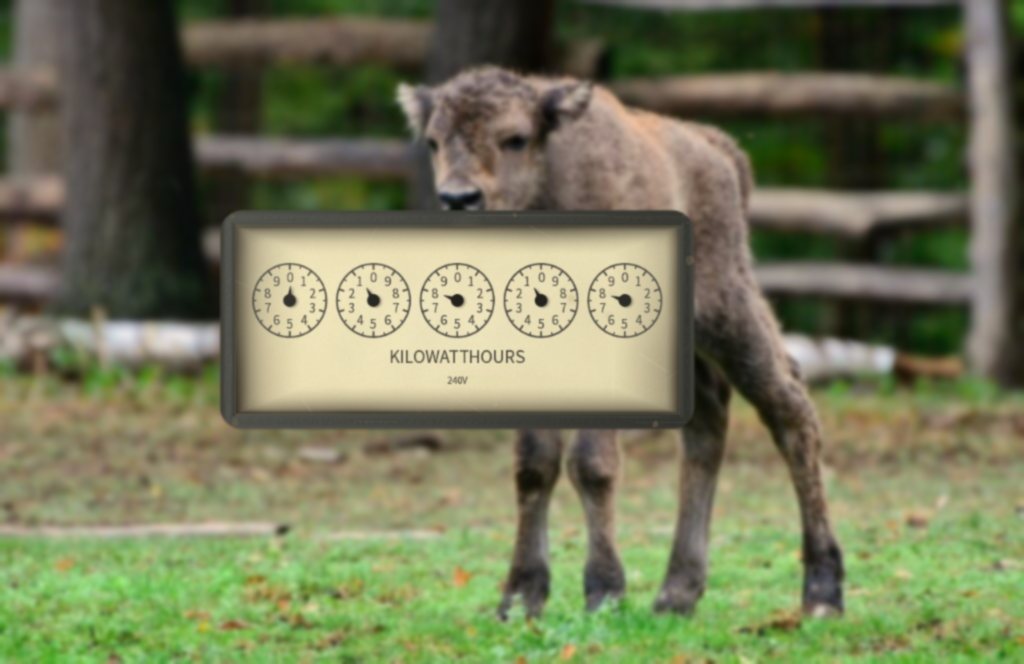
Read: 808kWh
